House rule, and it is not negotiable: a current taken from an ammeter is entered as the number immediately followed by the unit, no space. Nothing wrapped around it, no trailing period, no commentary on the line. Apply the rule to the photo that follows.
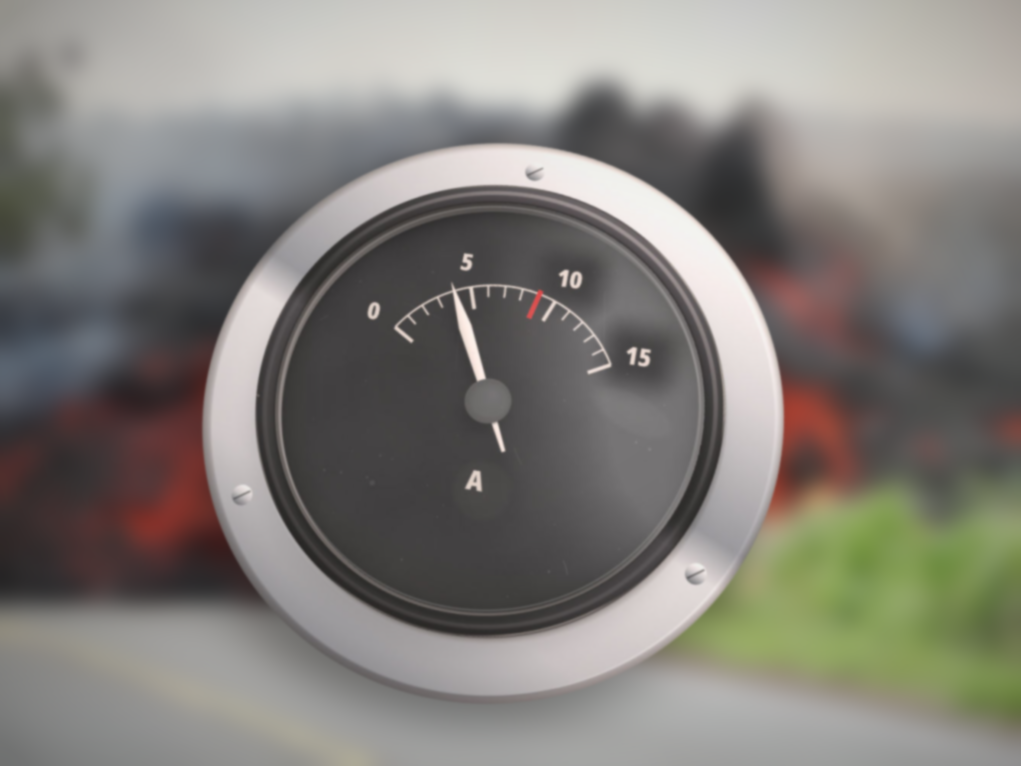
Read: 4A
